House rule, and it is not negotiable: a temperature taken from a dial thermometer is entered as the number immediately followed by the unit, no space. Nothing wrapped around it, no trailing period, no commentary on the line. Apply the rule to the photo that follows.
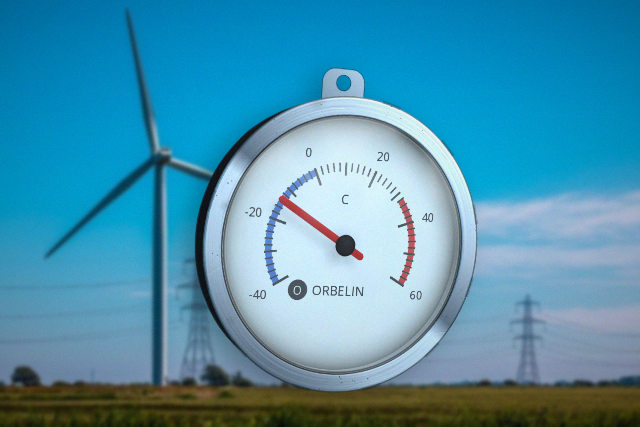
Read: -14°C
